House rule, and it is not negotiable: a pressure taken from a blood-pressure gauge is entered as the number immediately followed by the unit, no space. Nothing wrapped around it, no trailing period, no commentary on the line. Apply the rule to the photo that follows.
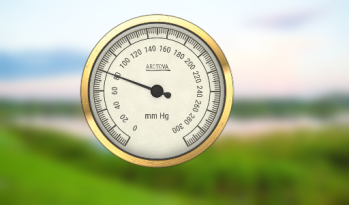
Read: 80mmHg
